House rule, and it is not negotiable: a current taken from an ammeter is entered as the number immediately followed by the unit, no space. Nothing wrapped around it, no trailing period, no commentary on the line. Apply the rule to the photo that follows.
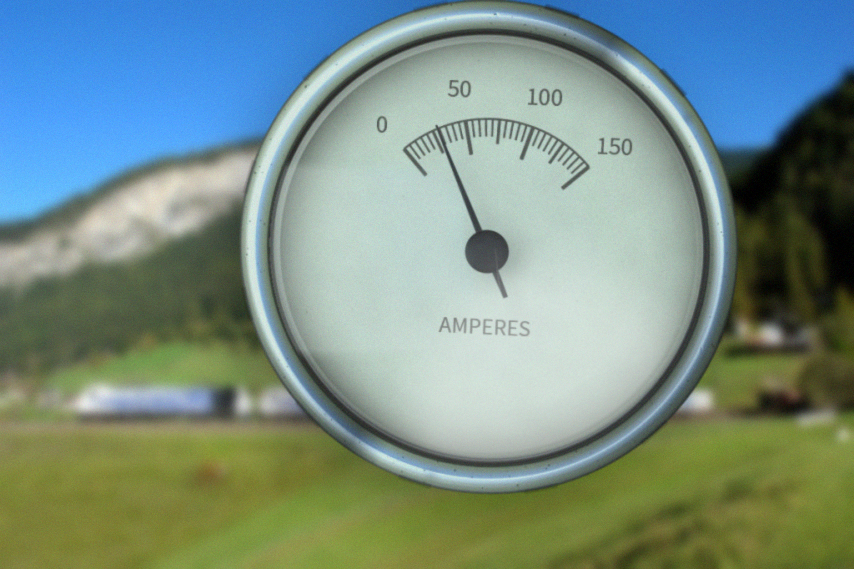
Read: 30A
